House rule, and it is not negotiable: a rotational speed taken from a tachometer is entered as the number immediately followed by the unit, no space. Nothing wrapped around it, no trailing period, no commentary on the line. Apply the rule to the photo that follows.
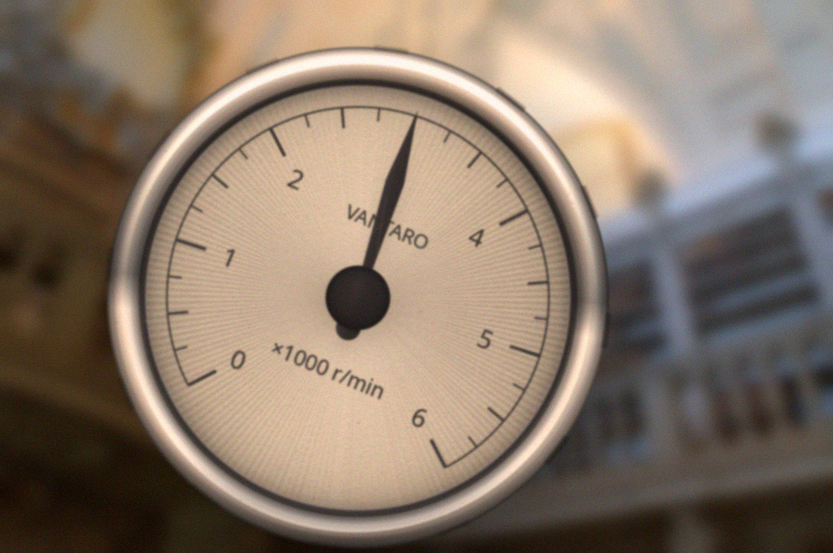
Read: 3000rpm
